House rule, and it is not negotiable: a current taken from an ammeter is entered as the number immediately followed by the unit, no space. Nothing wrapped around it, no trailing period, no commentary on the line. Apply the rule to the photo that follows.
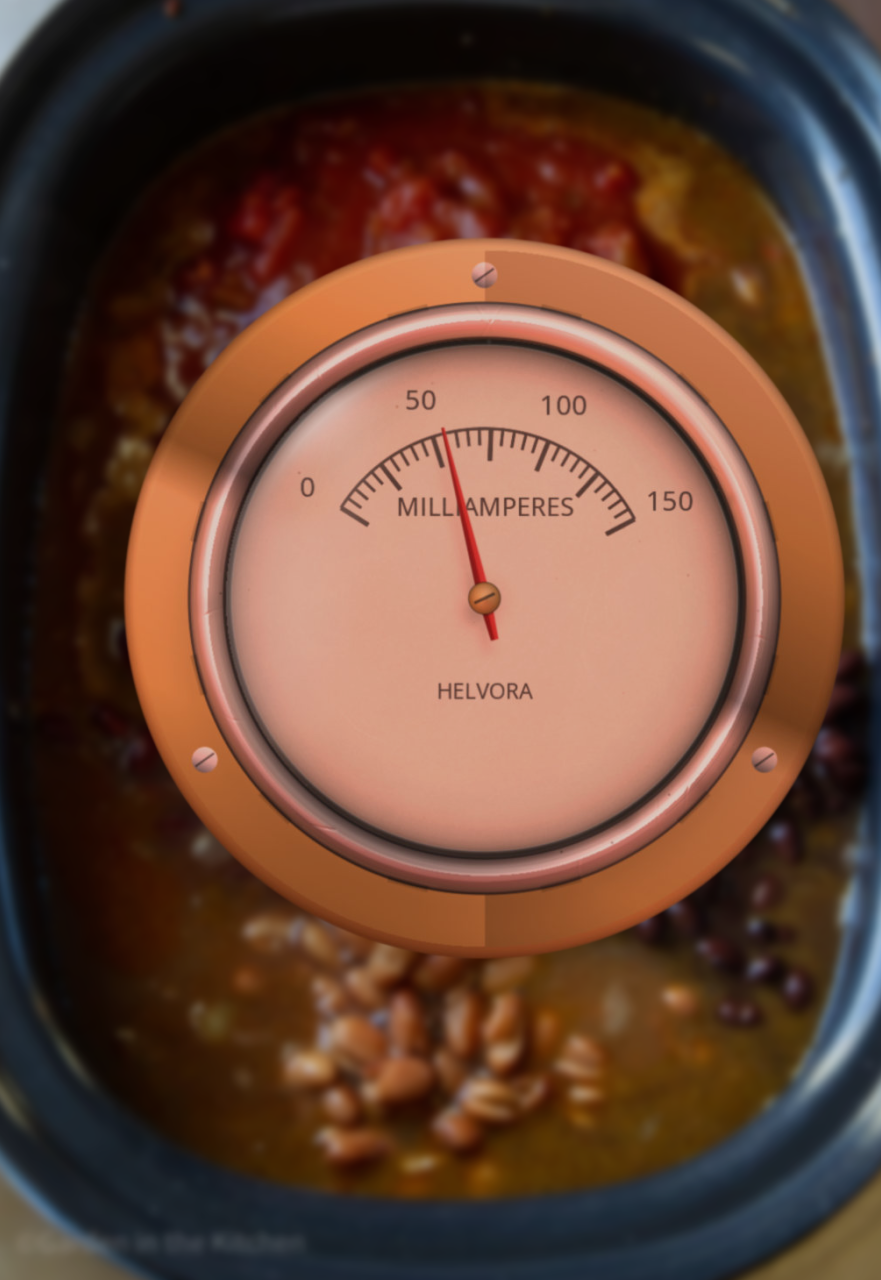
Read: 55mA
